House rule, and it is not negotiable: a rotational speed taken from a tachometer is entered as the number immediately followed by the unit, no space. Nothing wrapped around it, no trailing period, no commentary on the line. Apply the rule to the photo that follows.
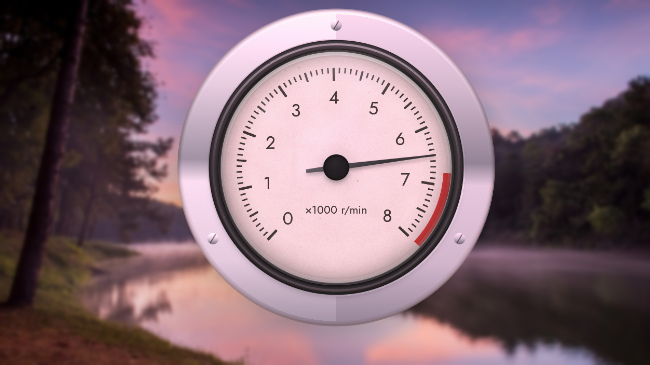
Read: 6500rpm
